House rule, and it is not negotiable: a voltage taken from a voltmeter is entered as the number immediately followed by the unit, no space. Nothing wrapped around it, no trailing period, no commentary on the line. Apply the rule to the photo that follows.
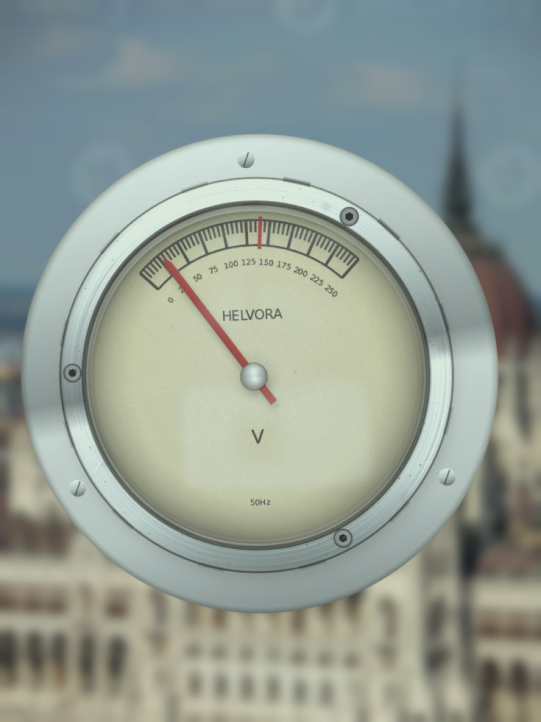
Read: 30V
